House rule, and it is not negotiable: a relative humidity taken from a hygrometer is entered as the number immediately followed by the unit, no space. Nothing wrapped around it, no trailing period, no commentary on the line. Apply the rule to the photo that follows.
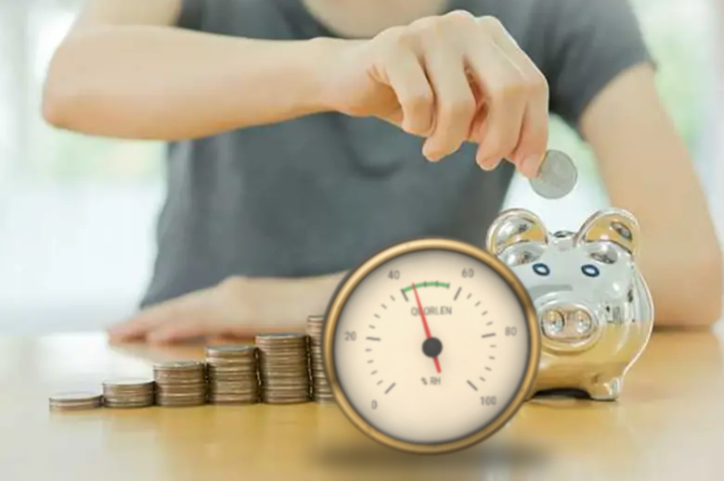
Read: 44%
